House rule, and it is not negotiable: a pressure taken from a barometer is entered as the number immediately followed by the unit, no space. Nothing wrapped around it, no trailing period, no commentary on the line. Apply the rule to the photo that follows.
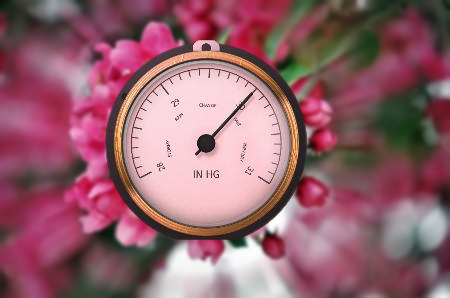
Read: 30inHg
